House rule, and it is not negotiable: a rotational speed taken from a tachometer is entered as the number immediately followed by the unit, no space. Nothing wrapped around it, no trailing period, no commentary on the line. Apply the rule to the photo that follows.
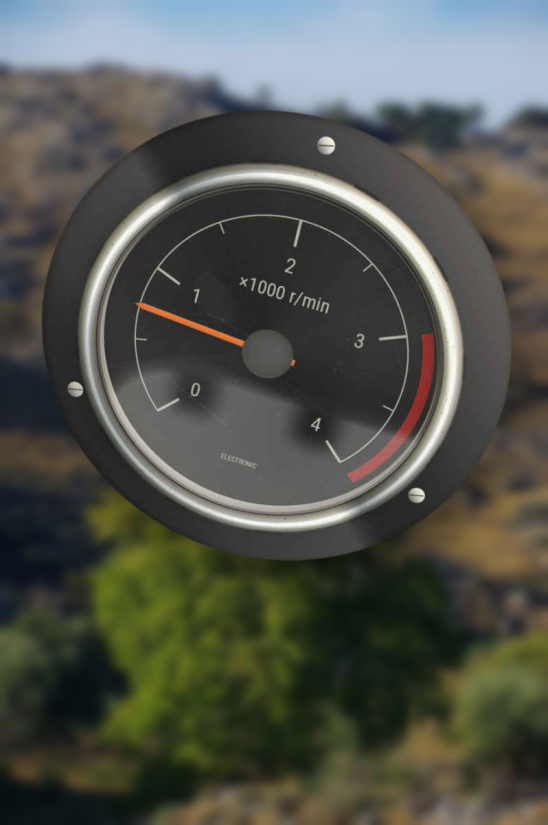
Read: 750rpm
